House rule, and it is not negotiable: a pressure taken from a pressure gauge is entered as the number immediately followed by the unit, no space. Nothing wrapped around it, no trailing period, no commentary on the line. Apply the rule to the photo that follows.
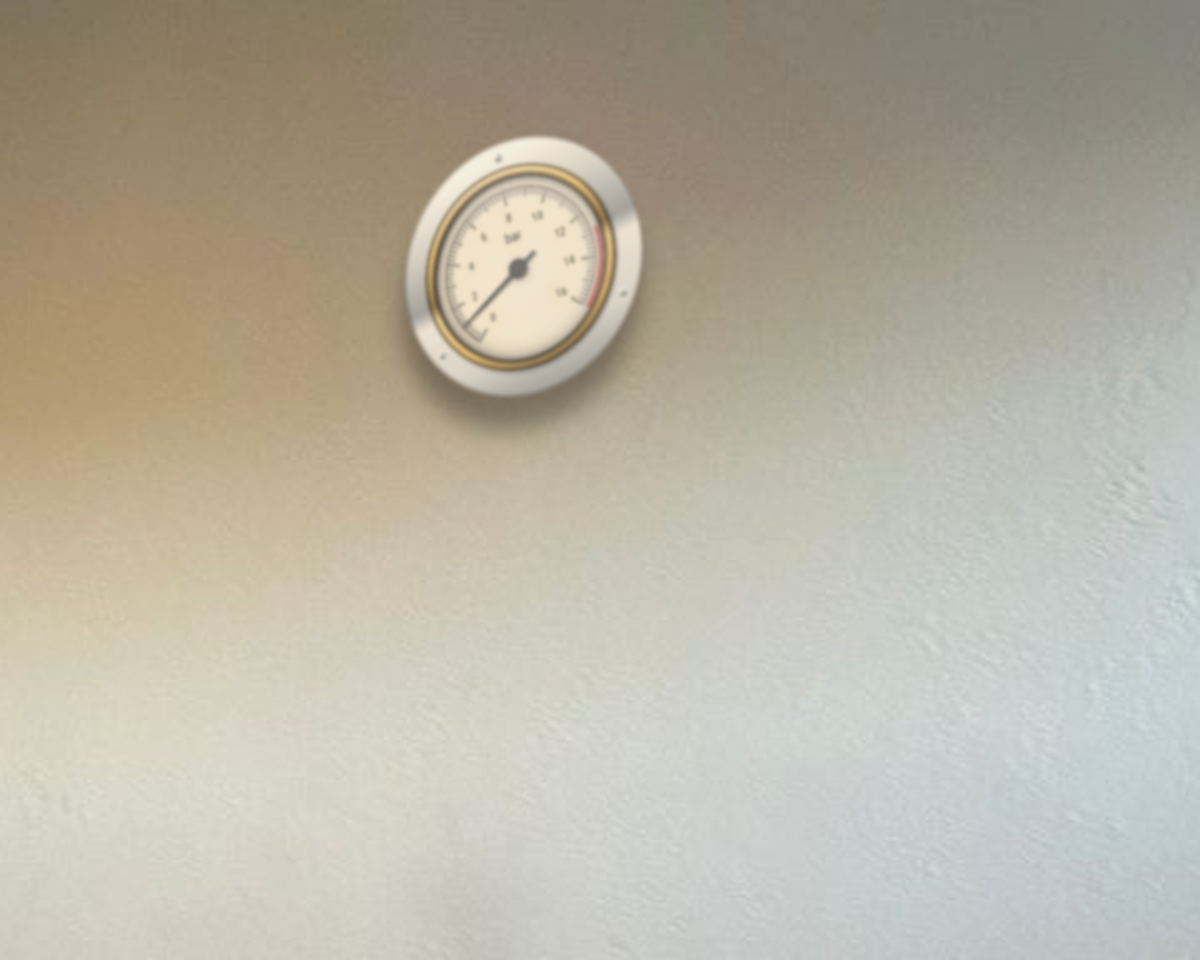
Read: 1bar
